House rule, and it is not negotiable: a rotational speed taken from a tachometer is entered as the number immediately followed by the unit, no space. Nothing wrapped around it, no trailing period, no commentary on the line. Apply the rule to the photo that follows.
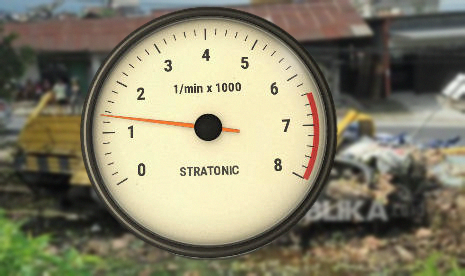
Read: 1300rpm
